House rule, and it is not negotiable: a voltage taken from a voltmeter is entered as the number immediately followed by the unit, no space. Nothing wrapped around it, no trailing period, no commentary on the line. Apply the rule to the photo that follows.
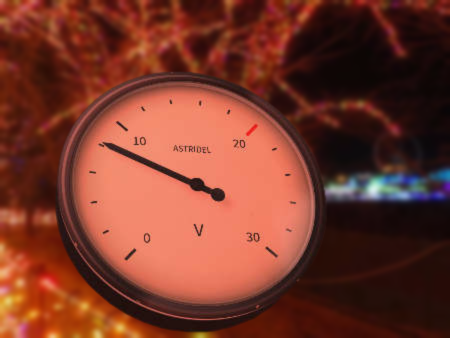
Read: 8V
